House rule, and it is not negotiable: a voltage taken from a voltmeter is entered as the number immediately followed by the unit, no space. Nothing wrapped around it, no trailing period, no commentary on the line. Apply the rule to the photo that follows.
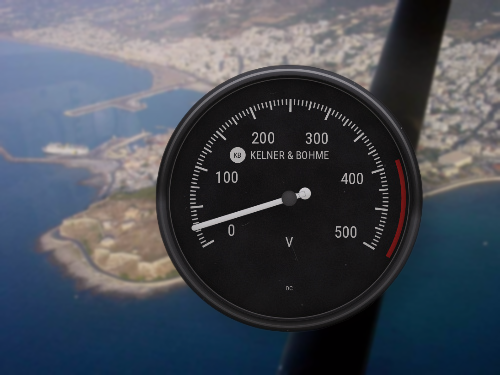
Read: 25V
